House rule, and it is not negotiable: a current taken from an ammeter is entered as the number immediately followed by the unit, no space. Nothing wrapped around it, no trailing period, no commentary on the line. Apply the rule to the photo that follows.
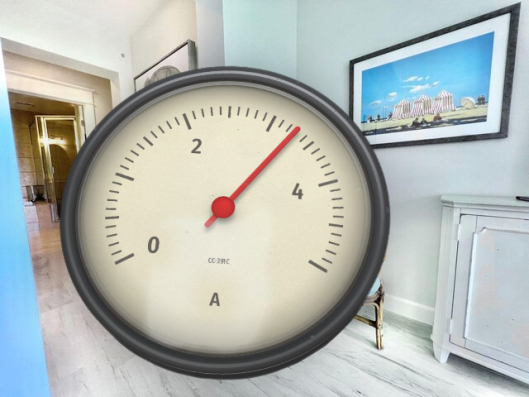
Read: 3.3A
